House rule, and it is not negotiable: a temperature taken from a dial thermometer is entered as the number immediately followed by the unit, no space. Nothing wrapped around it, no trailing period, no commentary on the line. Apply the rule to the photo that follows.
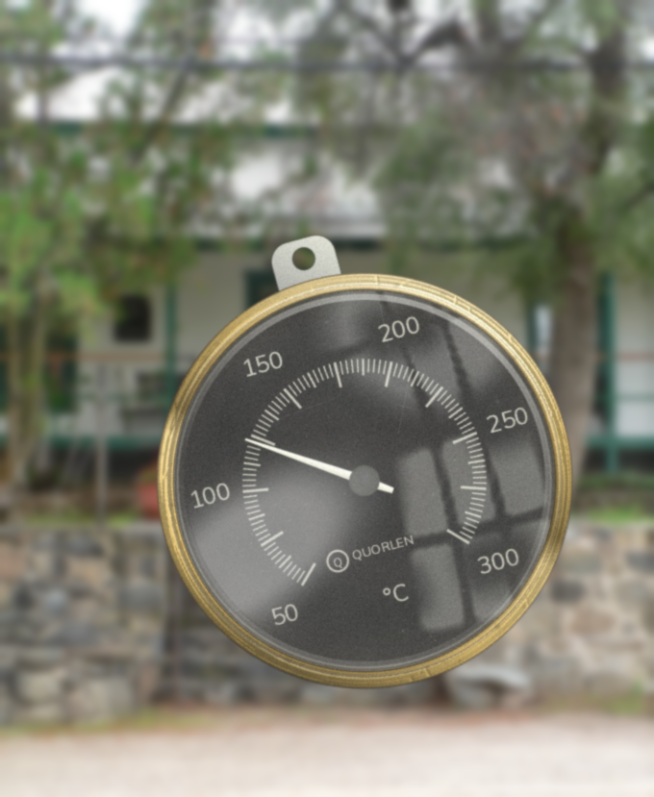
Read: 122.5°C
